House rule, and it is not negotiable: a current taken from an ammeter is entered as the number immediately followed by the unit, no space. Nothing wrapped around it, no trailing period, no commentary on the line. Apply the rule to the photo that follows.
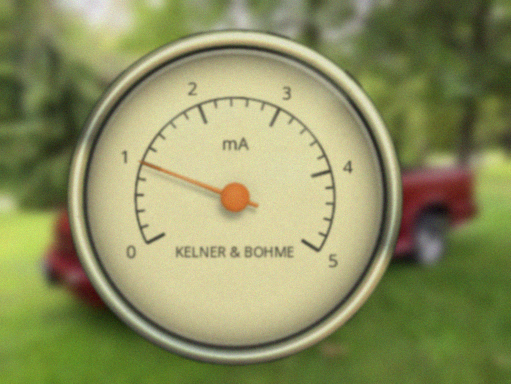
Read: 1mA
